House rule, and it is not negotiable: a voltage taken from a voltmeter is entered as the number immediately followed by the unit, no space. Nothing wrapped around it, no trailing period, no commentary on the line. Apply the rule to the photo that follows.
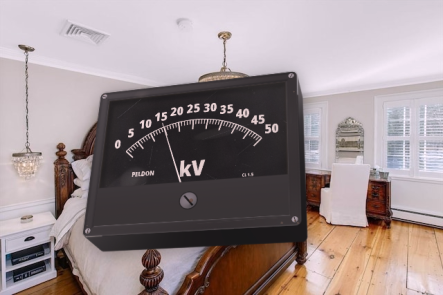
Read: 15kV
